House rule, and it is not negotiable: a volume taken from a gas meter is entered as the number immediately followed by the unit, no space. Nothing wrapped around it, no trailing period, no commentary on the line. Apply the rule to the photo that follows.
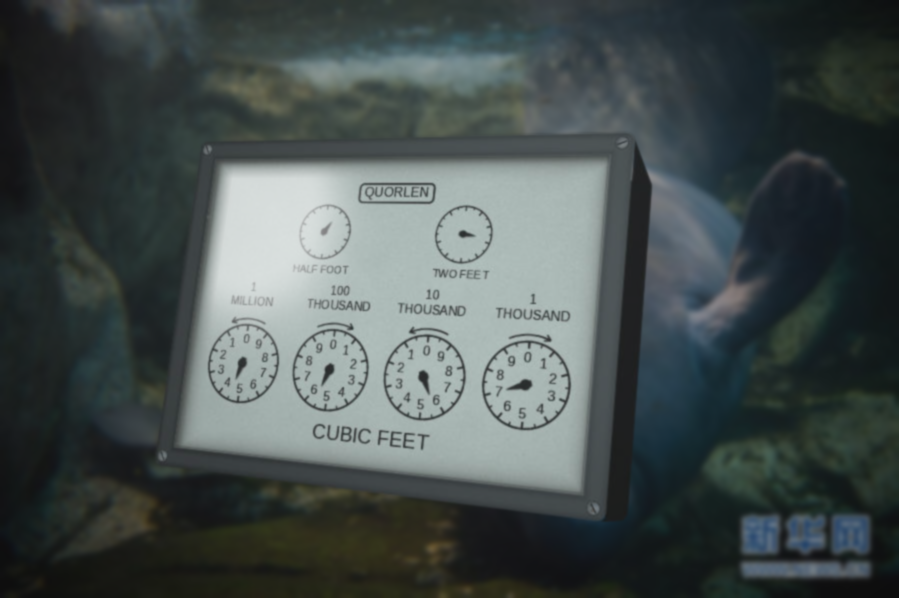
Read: 455700ft³
